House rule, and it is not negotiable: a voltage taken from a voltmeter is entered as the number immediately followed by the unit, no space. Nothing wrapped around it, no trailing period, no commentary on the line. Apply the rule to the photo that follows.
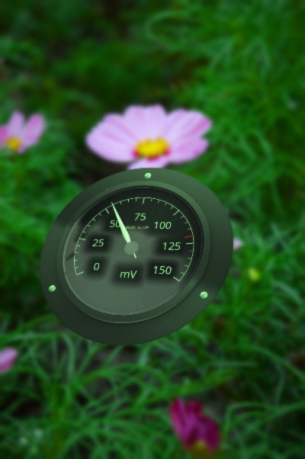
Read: 55mV
